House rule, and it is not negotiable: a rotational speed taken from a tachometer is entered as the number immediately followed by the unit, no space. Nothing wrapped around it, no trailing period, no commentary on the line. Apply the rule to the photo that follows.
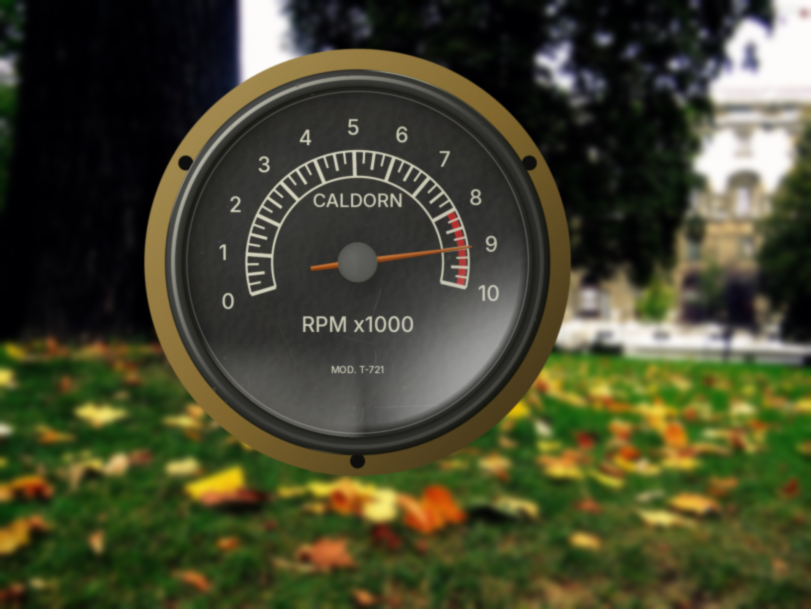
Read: 9000rpm
